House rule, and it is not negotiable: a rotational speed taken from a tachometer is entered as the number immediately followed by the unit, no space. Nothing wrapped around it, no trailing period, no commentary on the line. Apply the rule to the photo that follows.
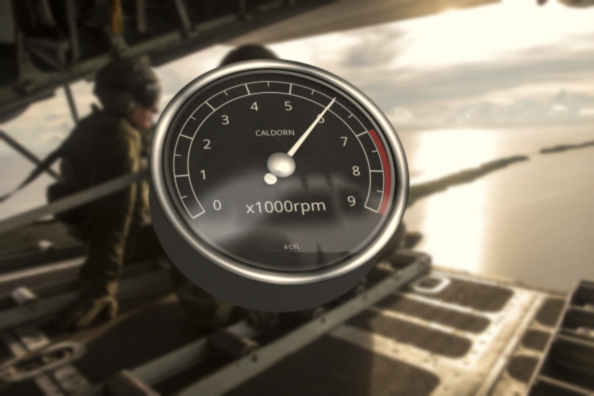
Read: 6000rpm
